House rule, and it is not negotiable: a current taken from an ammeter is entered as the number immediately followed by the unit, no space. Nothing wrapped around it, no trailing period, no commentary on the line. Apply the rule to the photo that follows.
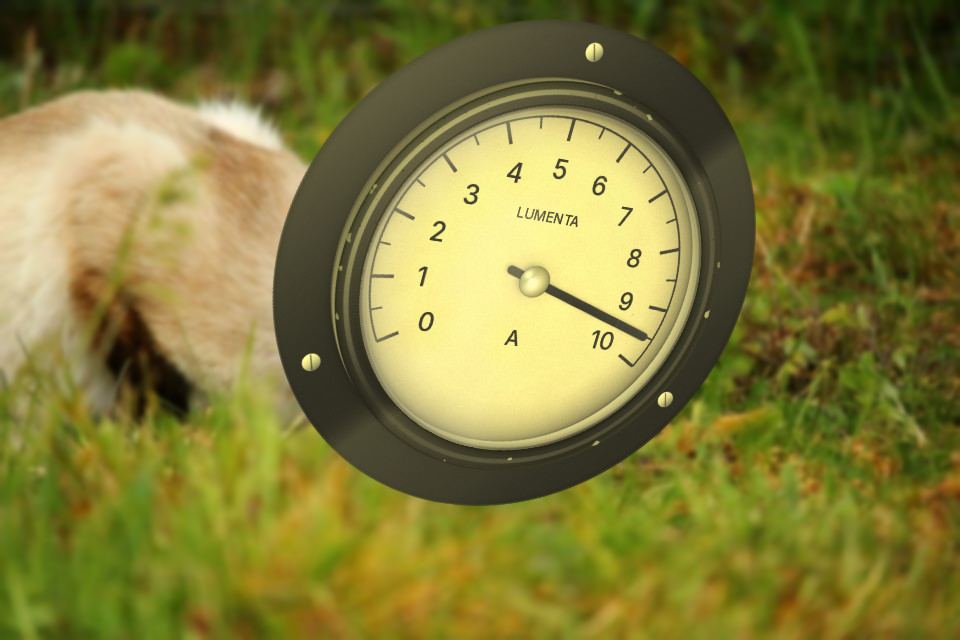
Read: 9.5A
